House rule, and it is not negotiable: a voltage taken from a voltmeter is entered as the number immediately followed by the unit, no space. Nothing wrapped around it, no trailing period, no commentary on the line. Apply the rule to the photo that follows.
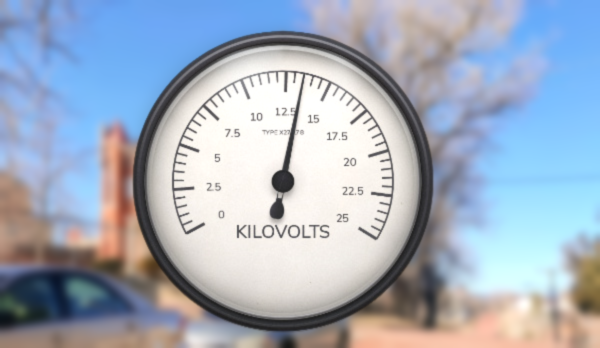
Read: 13.5kV
